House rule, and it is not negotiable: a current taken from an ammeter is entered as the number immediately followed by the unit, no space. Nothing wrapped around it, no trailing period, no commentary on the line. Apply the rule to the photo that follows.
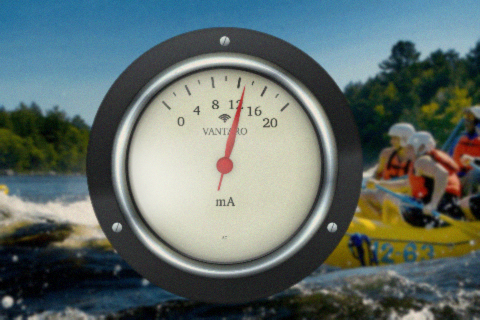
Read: 13mA
